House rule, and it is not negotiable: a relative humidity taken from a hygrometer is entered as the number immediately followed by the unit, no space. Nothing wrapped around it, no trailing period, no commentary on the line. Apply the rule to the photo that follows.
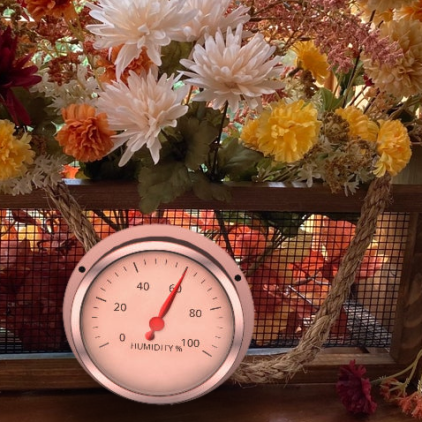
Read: 60%
